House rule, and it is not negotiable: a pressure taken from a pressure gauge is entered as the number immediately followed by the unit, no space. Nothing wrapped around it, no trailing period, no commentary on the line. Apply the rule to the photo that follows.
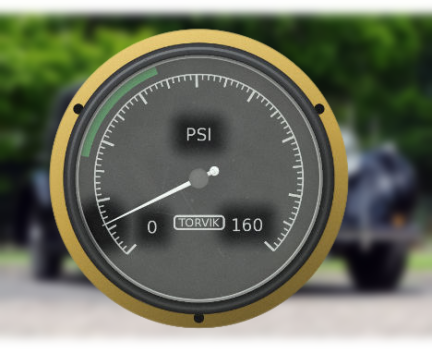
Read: 12psi
